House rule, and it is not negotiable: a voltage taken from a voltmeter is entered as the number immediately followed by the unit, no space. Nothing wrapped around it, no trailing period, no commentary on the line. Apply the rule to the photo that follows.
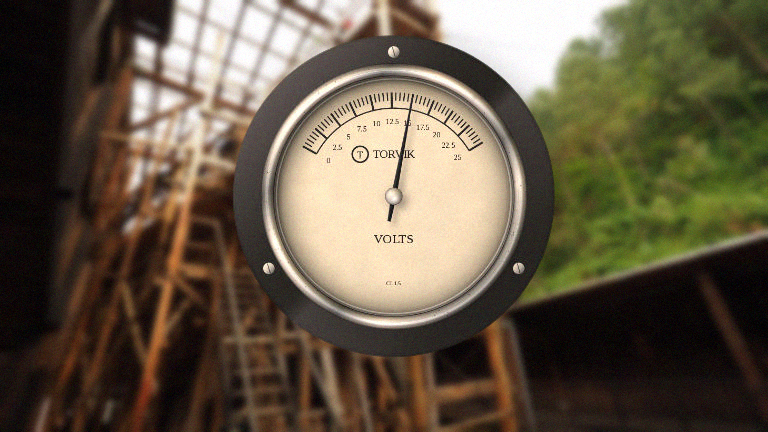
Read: 15V
